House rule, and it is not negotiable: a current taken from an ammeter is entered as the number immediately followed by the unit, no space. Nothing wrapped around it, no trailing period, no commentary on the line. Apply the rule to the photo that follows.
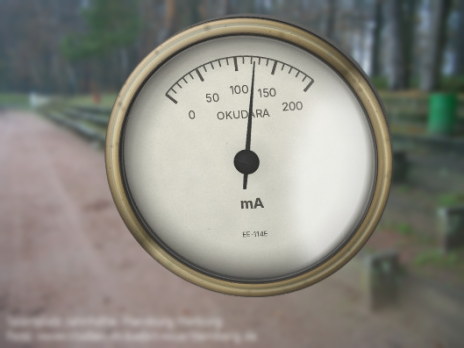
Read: 125mA
